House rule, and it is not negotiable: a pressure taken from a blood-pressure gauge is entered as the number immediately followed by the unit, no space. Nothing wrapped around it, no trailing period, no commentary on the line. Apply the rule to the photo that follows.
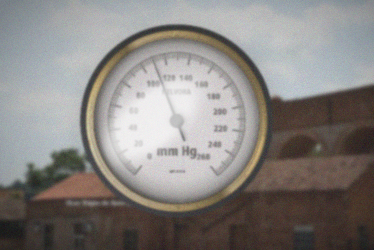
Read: 110mmHg
